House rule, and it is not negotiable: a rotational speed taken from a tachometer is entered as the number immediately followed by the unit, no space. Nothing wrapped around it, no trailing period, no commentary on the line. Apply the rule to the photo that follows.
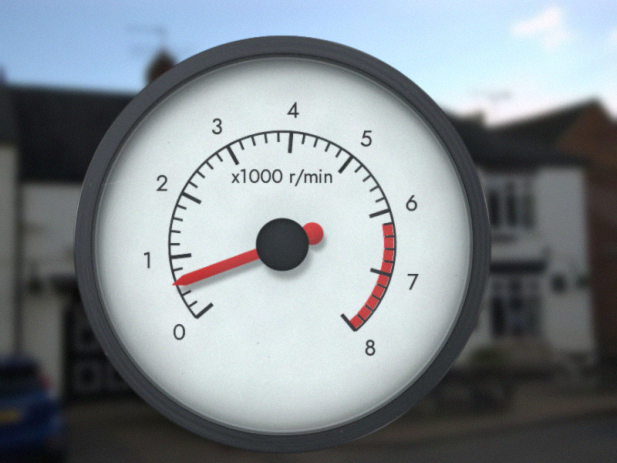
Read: 600rpm
